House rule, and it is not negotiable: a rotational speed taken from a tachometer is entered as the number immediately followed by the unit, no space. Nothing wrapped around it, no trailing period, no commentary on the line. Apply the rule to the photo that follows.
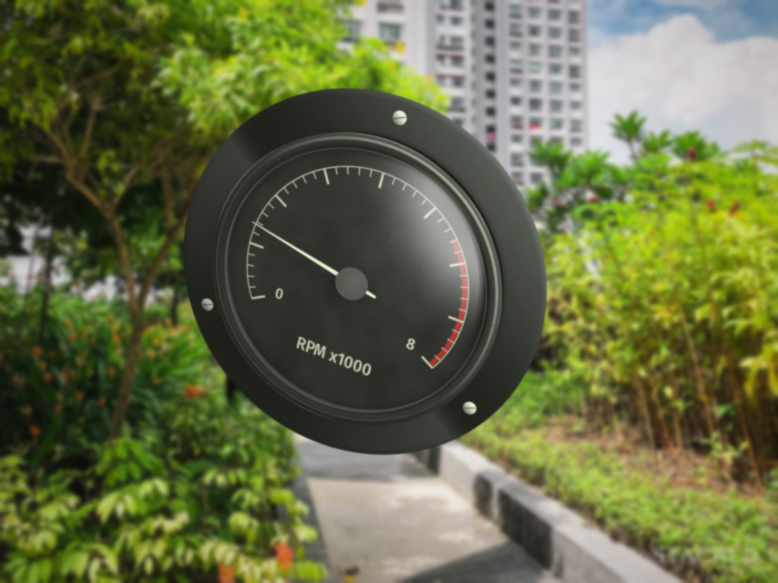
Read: 1400rpm
